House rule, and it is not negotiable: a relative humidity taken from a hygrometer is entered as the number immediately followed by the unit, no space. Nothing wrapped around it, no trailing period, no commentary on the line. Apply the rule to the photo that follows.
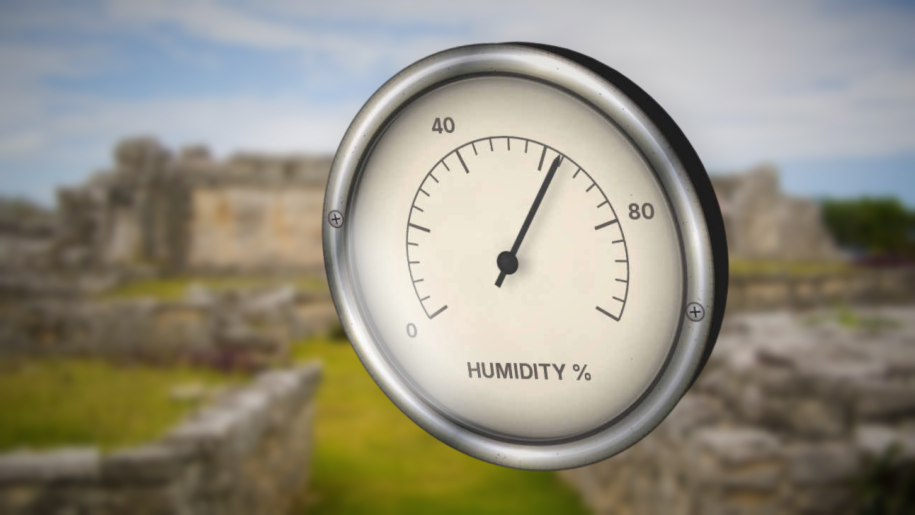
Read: 64%
